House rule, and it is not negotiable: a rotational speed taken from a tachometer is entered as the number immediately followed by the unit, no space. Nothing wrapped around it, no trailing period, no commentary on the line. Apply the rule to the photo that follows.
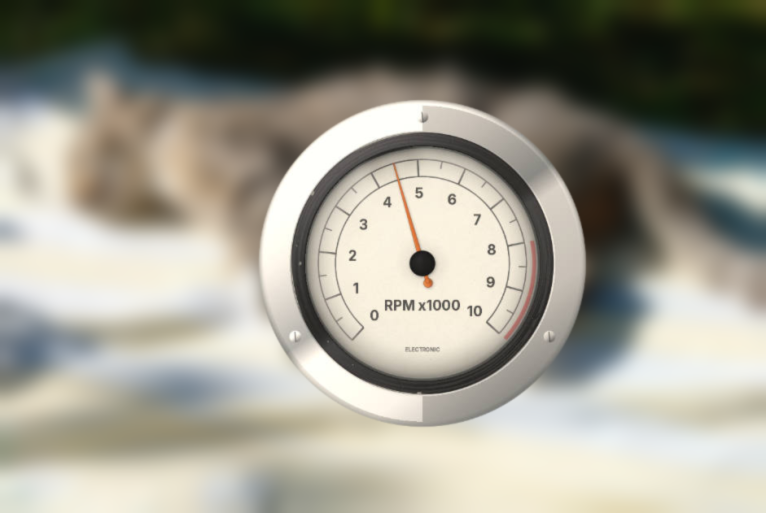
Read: 4500rpm
